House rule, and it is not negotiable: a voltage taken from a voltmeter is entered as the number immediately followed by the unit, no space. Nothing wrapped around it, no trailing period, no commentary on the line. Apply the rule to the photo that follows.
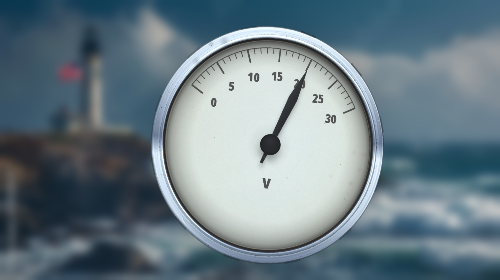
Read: 20V
